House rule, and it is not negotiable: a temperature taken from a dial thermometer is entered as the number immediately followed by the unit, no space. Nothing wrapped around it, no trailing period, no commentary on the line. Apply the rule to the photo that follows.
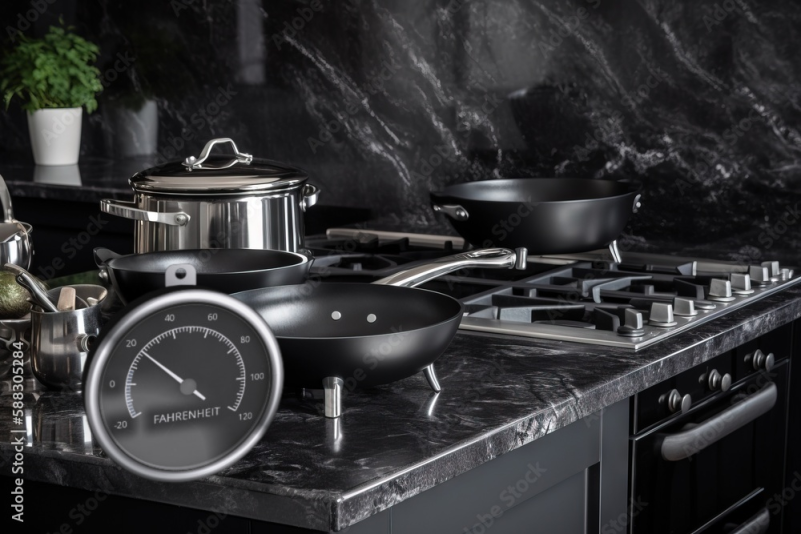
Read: 20°F
